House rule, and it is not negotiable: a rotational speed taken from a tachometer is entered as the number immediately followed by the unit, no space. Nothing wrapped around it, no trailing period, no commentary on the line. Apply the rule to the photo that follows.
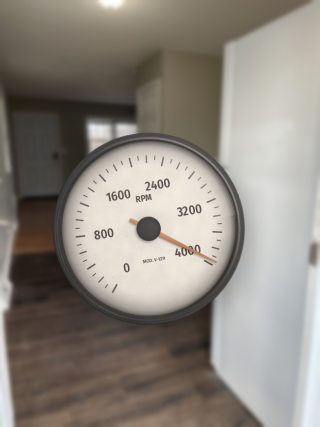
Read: 3950rpm
